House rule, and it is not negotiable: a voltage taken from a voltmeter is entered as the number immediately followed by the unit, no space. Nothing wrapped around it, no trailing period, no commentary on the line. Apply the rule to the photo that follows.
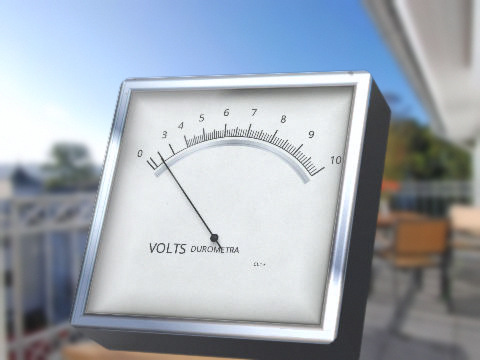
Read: 2V
